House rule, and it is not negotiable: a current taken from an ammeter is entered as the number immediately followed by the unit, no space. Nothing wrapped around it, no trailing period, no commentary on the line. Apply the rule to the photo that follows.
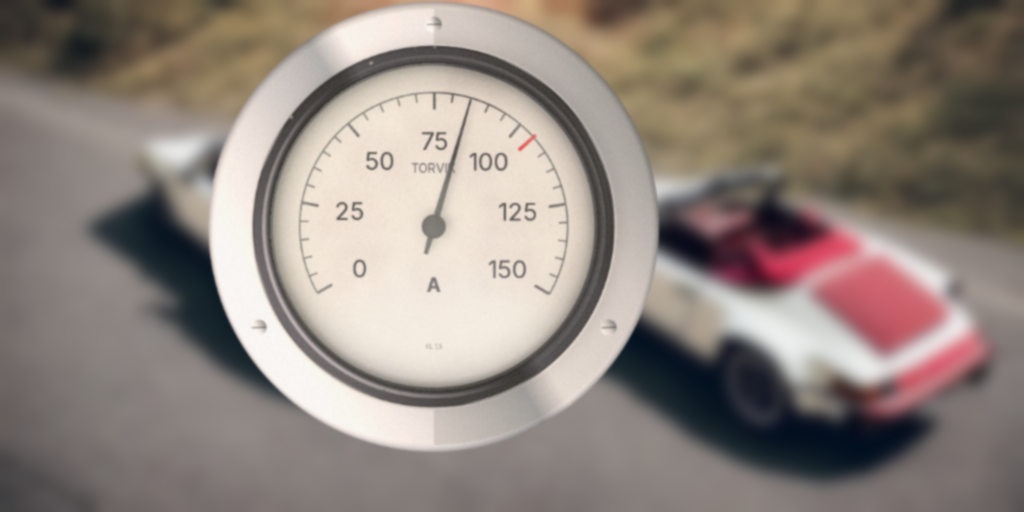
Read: 85A
